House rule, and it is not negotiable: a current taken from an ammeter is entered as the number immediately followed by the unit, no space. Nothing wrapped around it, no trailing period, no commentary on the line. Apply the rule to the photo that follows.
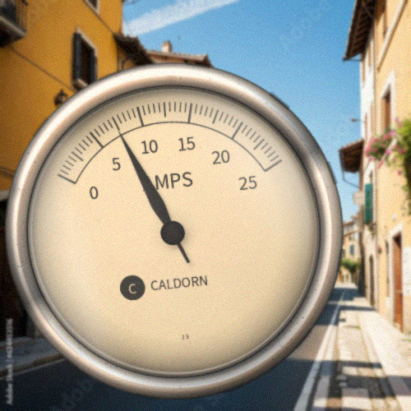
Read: 7.5A
